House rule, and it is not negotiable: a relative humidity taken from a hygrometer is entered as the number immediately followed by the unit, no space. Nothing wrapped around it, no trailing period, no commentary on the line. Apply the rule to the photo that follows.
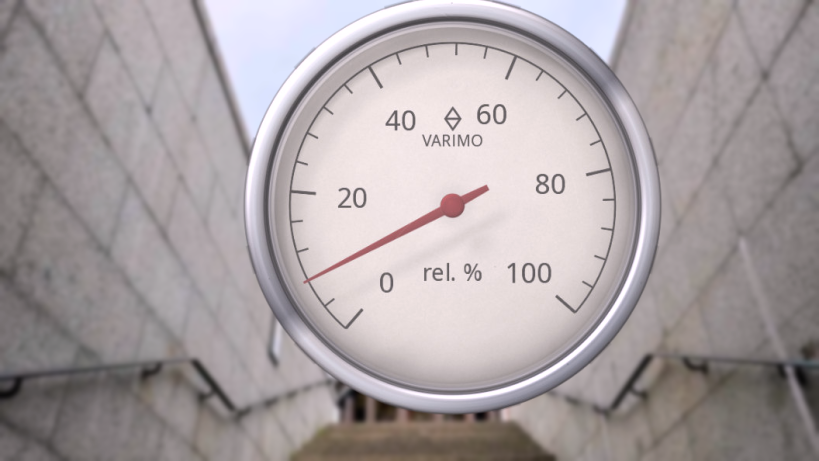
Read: 8%
